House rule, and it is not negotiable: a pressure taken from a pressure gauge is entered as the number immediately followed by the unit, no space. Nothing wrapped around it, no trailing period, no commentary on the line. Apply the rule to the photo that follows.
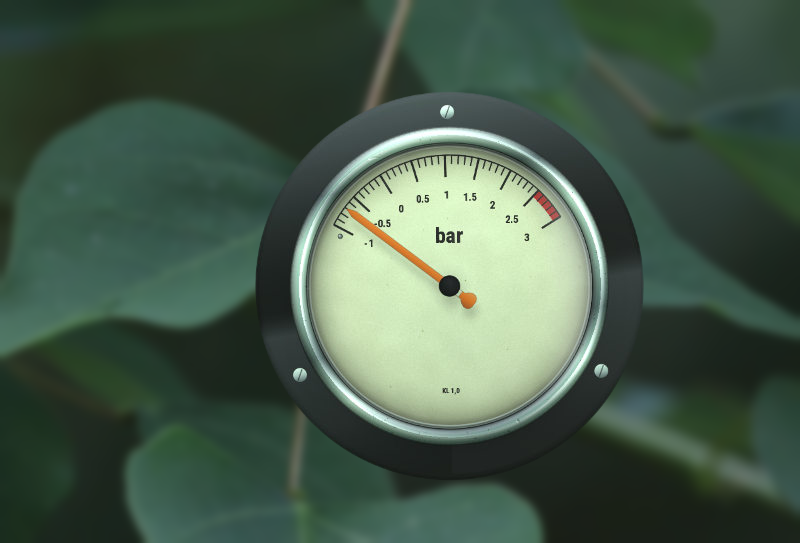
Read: -0.7bar
